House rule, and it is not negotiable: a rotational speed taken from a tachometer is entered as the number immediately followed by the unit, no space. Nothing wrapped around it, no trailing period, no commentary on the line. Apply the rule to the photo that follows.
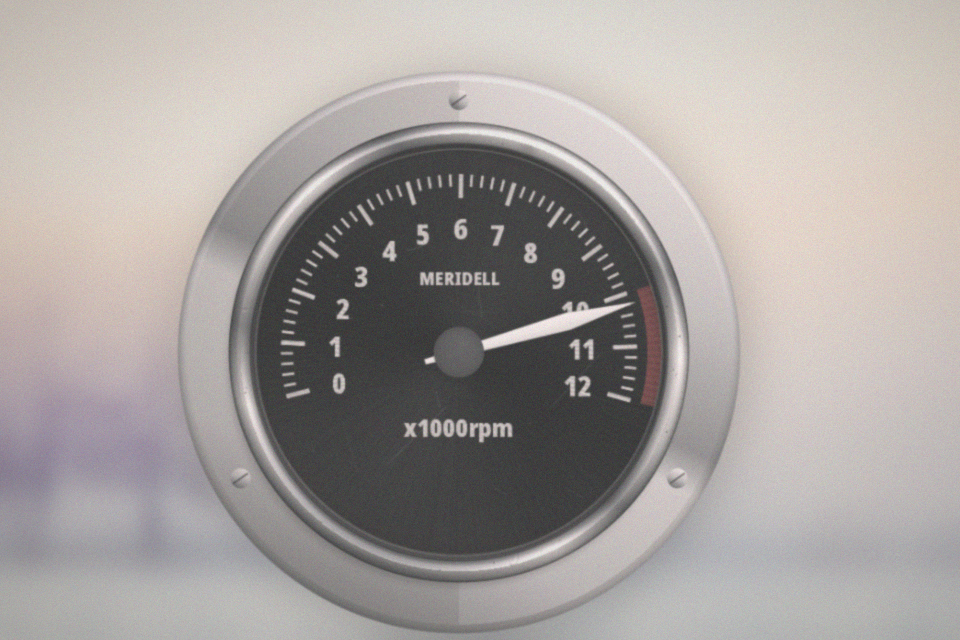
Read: 10200rpm
